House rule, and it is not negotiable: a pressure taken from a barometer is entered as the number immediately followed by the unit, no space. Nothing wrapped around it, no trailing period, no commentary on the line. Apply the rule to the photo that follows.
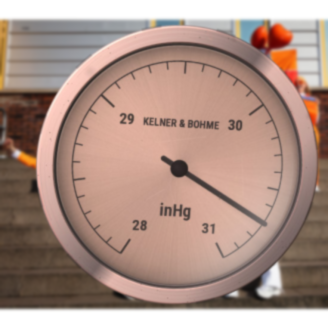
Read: 30.7inHg
